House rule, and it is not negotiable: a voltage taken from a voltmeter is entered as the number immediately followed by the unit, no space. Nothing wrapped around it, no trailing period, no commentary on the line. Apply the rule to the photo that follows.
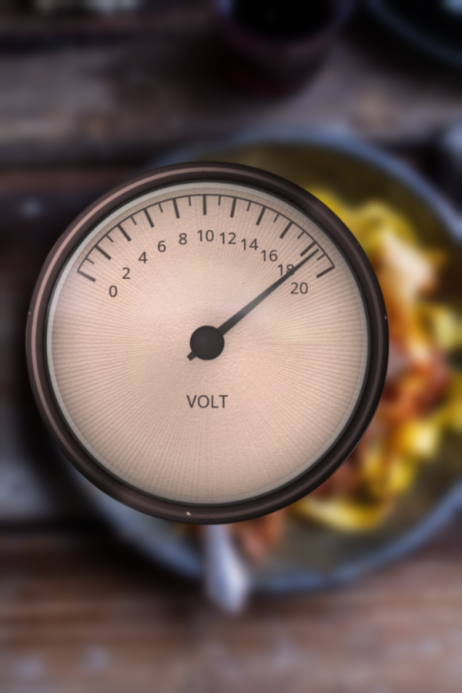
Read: 18.5V
